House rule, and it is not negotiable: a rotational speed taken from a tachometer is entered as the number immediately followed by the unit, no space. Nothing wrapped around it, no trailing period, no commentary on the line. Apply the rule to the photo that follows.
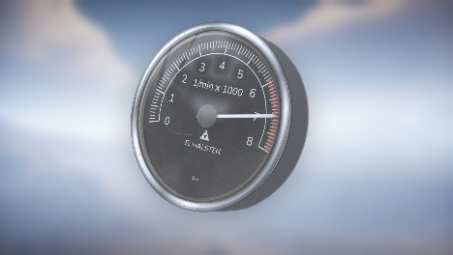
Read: 7000rpm
